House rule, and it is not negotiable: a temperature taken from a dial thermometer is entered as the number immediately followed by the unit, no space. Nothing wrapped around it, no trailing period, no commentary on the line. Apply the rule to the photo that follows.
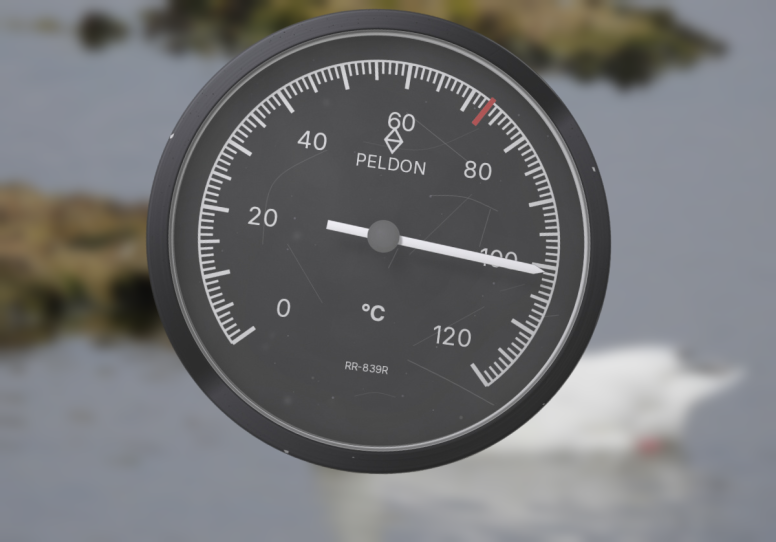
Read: 101°C
